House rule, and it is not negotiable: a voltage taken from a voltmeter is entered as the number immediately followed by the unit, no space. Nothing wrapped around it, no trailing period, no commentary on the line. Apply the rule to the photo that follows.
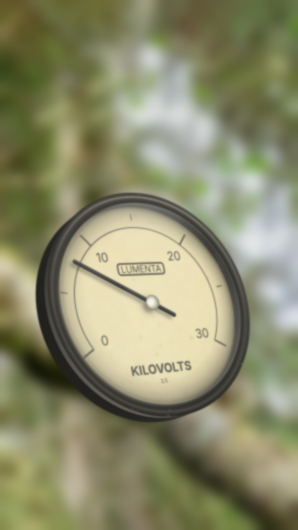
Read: 7.5kV
